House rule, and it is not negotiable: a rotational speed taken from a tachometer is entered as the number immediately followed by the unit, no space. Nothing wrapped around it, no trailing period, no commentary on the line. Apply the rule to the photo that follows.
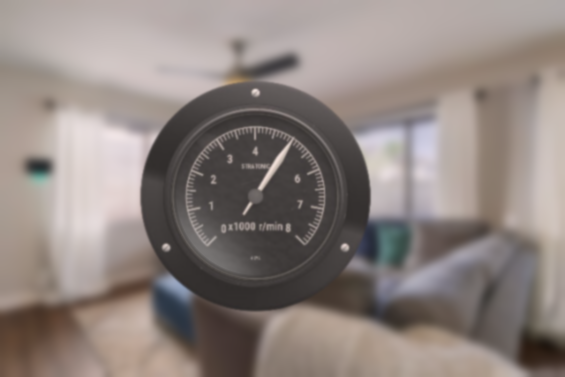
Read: 5000rpm
